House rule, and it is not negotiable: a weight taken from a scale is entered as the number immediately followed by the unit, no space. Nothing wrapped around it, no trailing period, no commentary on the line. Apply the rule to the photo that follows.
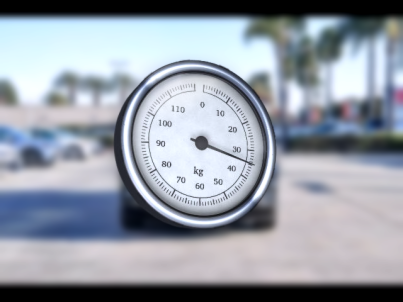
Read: 35kg
